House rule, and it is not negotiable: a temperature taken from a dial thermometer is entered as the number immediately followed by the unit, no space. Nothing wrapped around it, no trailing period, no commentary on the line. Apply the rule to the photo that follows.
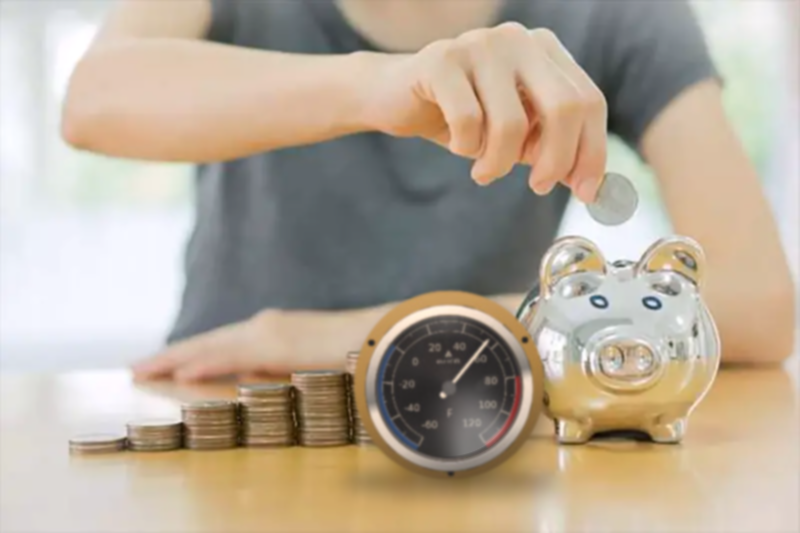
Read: 55°F
